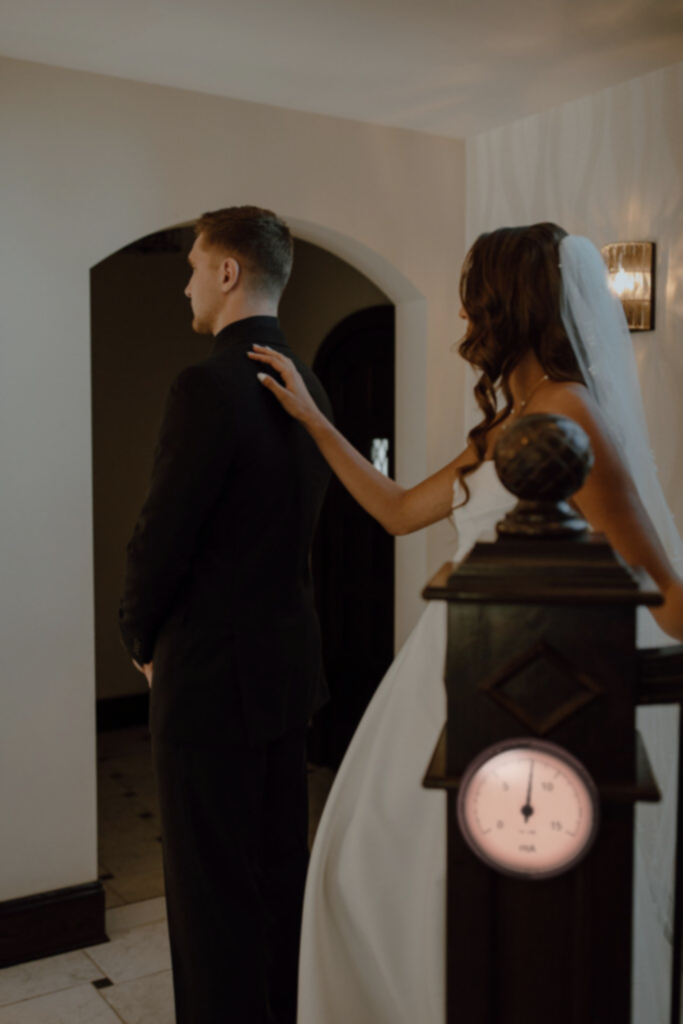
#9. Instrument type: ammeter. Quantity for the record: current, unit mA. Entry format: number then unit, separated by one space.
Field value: 8 mA
